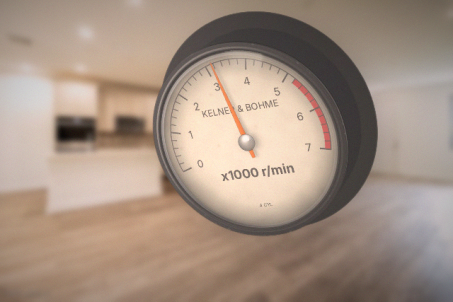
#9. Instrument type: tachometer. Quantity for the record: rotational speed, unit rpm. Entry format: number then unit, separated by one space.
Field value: 3200 rpm
